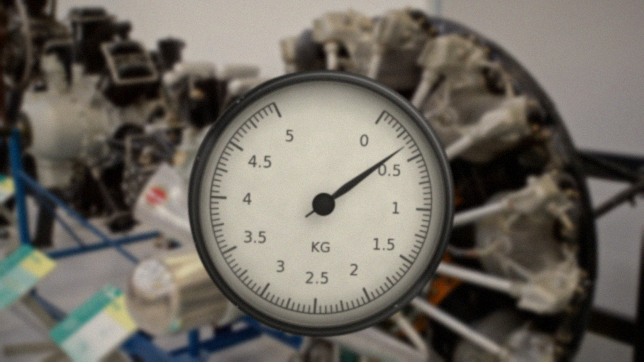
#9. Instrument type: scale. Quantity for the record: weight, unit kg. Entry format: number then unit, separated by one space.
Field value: 0.35 kg
